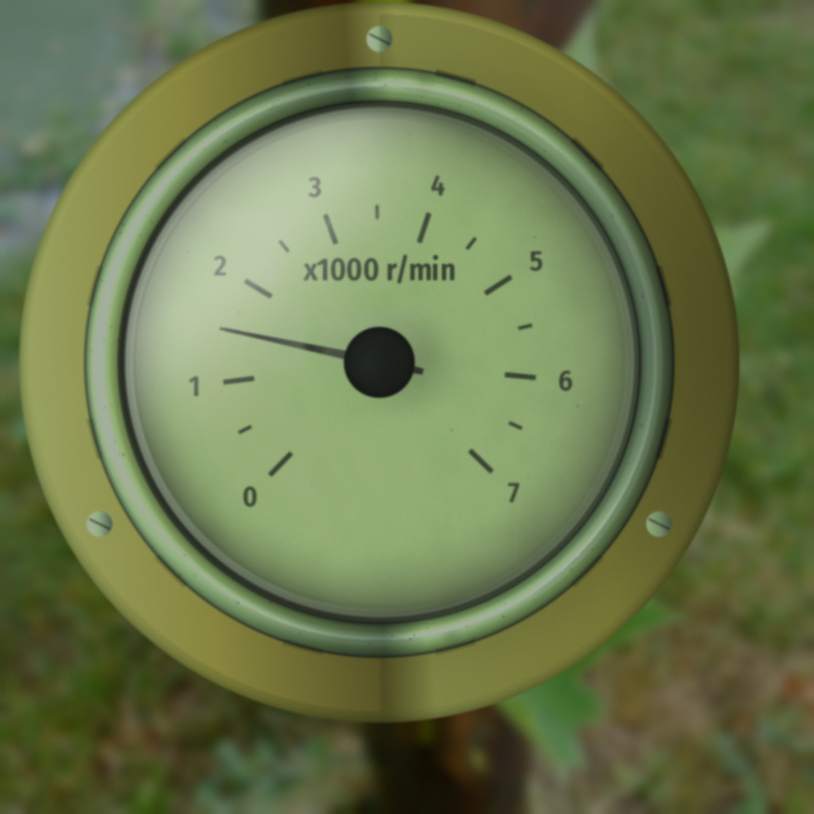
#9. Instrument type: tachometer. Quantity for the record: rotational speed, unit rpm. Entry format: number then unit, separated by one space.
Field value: 1500 rpm
